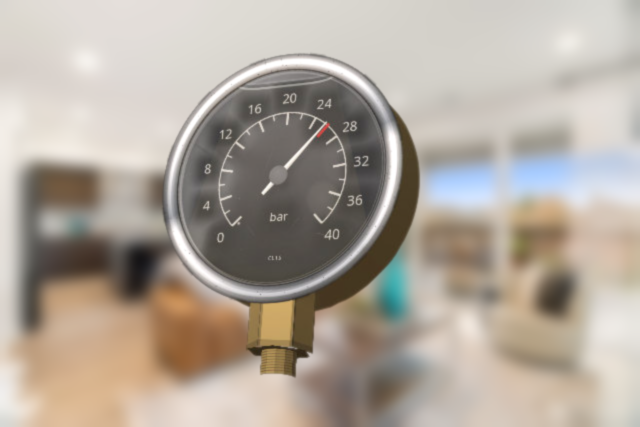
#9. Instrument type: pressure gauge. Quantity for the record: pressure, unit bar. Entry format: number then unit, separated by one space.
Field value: 26 bar
